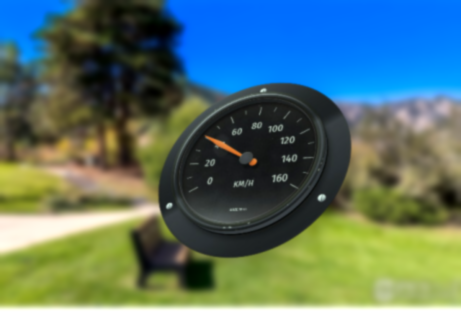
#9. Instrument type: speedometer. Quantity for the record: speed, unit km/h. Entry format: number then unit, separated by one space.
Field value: 40 km/h
